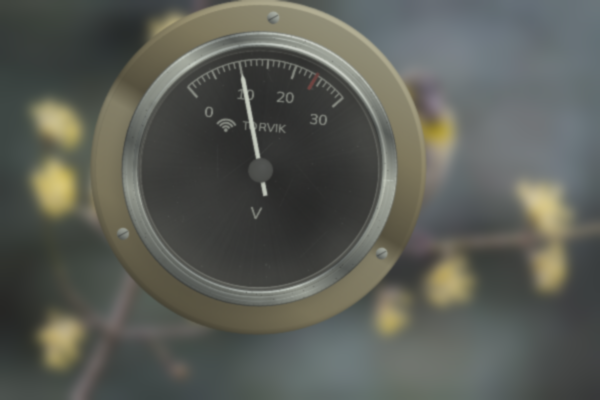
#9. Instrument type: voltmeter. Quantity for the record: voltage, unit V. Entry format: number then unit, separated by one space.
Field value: 10 V
